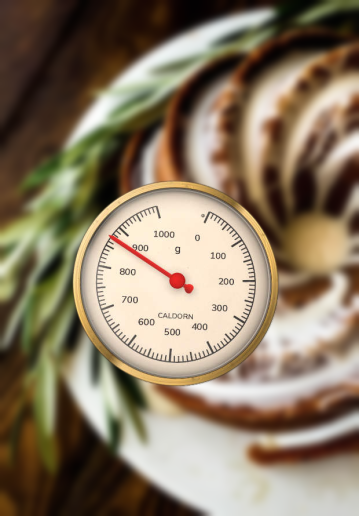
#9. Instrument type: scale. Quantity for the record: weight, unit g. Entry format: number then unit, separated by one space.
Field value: 870 g
